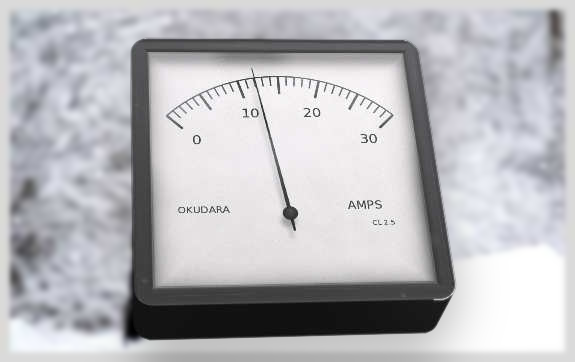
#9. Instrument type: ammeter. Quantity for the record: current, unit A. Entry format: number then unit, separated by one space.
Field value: 12 A
